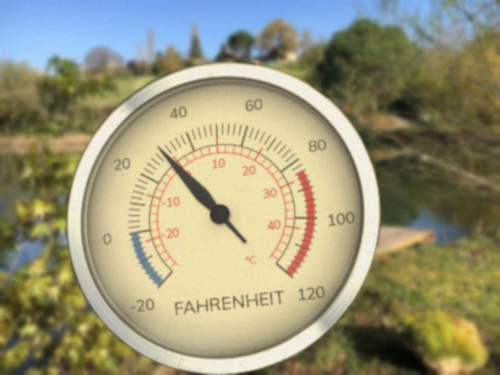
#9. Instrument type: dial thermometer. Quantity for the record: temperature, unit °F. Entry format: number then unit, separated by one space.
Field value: 30 °F
